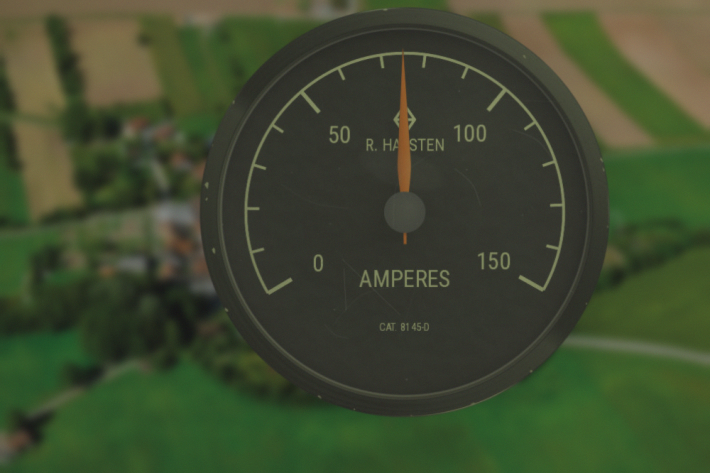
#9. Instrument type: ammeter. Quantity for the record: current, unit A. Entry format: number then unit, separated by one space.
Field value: 75 A
